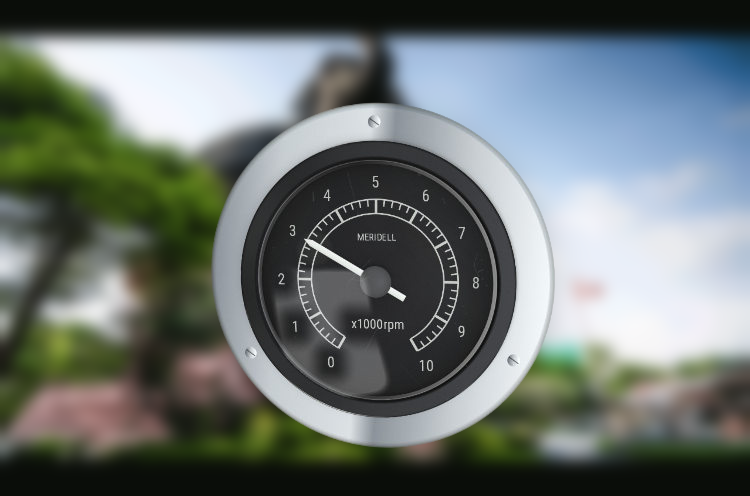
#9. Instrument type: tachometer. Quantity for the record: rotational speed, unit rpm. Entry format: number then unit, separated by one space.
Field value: 3000 rpm
